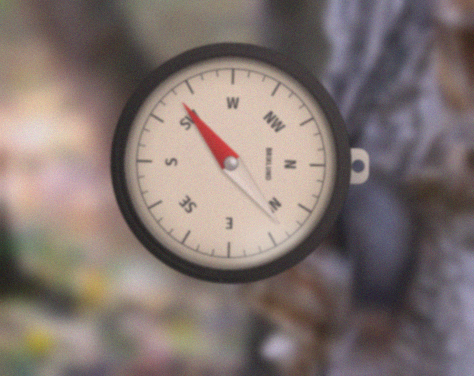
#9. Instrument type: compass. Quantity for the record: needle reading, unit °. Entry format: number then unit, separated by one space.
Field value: 230 °
